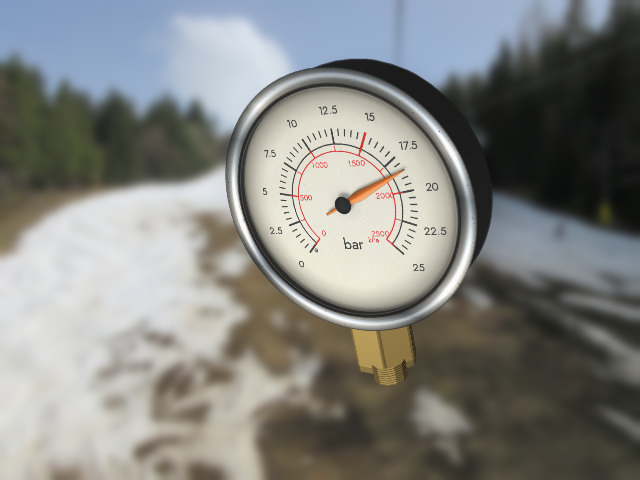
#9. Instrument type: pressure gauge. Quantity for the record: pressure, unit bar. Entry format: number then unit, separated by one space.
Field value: 18.5 bar
